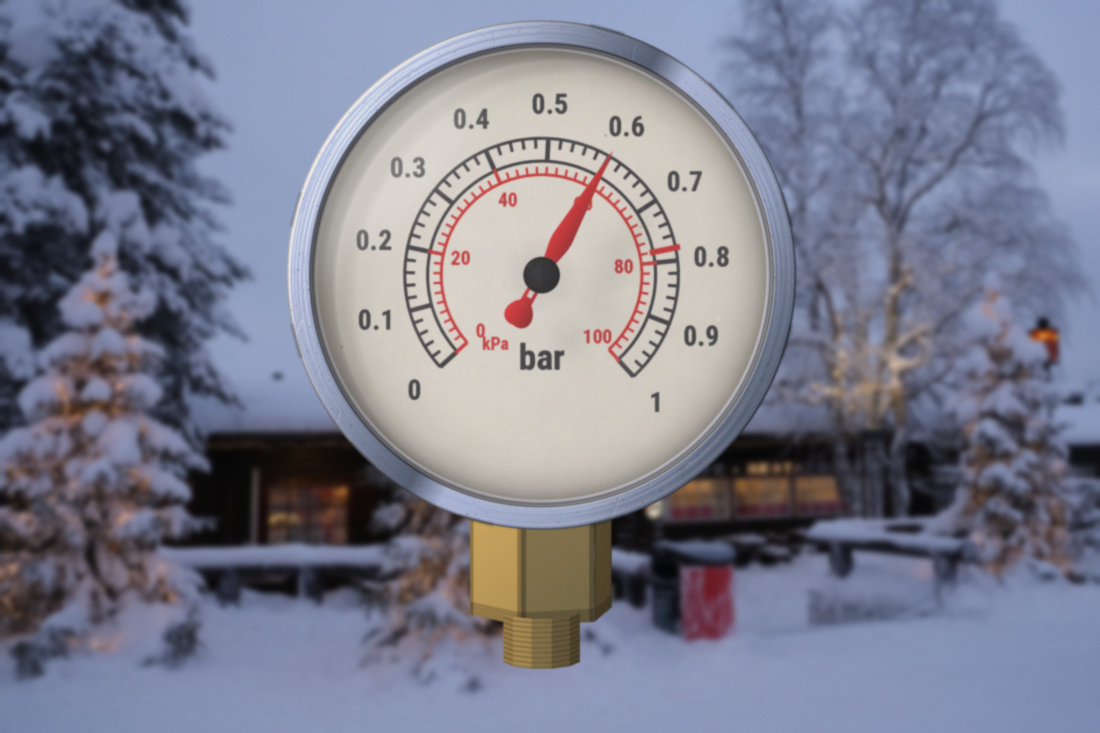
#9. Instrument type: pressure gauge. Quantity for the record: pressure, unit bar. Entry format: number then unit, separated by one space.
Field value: 0.6 bar
